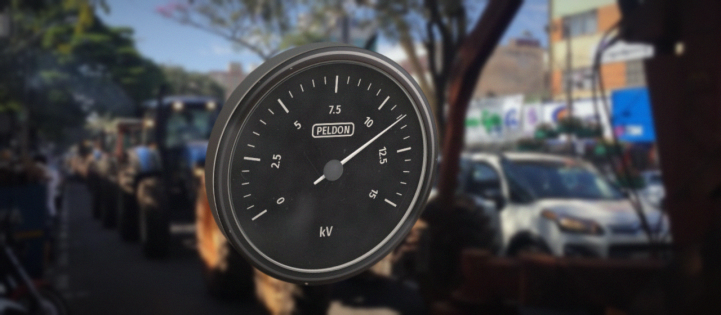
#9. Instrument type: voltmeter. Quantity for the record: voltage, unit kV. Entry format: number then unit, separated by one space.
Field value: 11 kV
